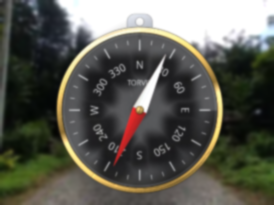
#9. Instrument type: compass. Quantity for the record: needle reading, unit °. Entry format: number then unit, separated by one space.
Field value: 205 °
